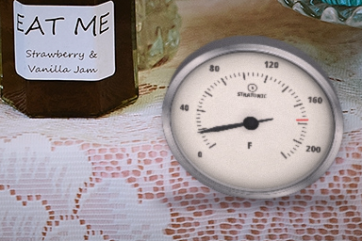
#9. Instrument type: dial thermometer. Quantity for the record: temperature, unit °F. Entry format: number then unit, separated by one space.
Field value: 20 °F
